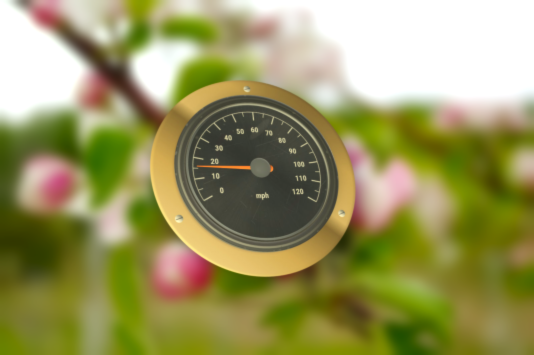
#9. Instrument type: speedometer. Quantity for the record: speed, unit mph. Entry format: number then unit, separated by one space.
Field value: 15 mph
